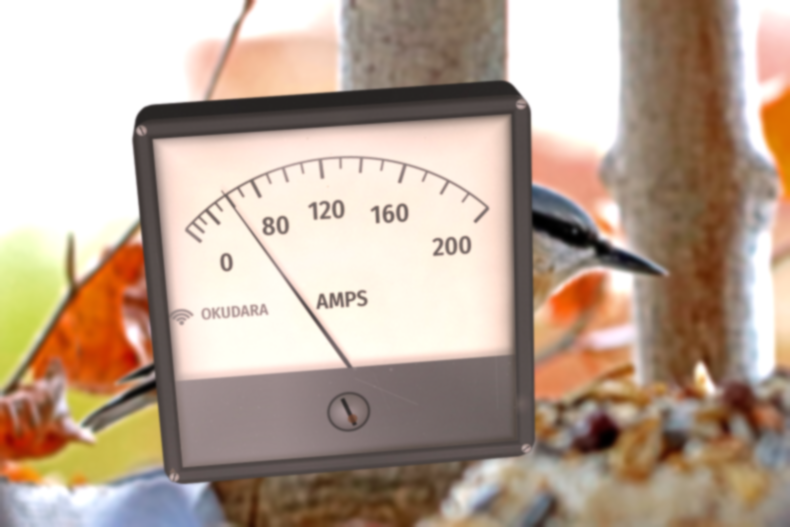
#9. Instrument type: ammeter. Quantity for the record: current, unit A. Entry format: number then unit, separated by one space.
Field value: 60 A
